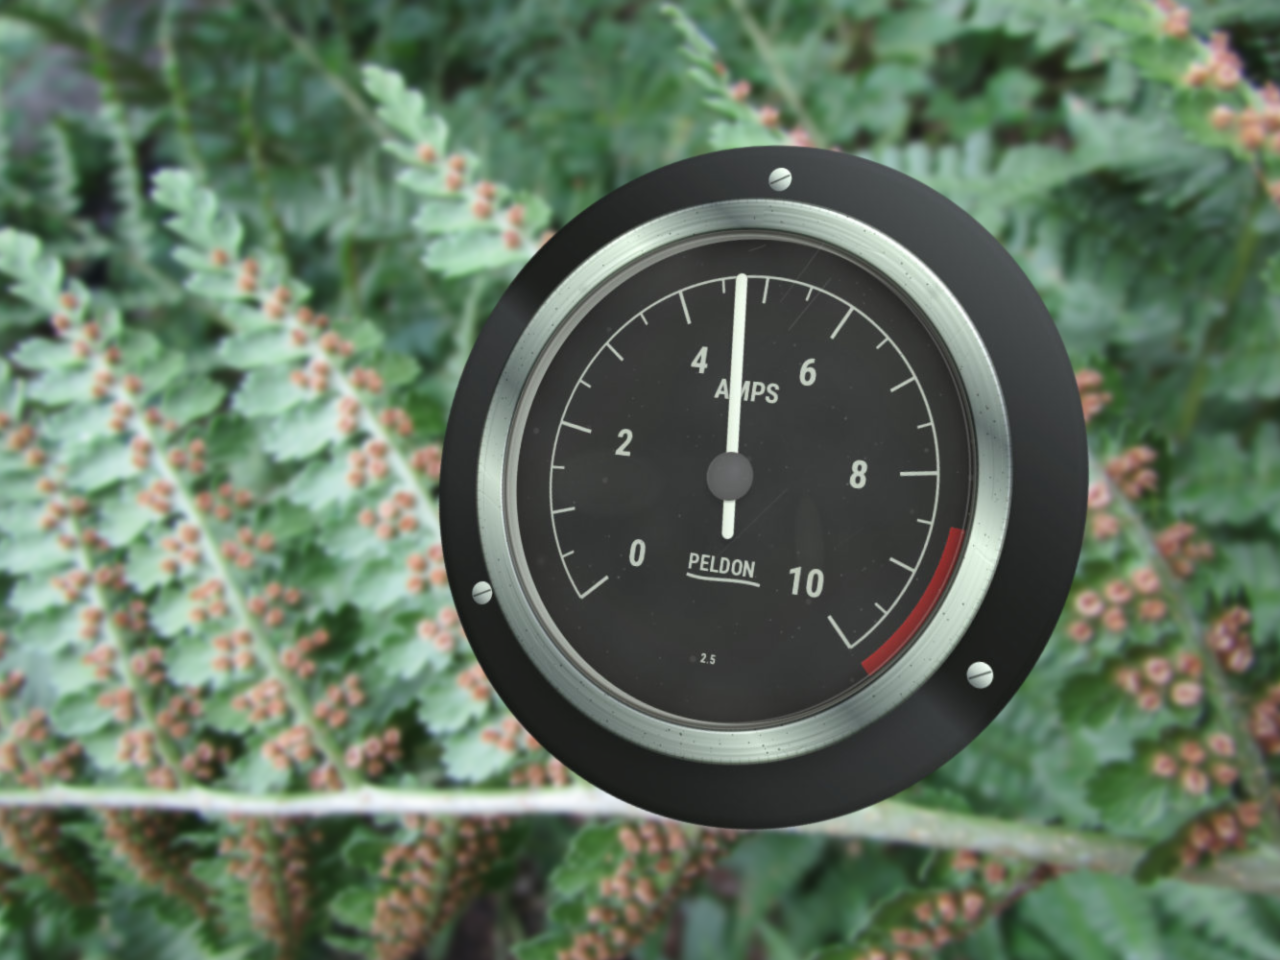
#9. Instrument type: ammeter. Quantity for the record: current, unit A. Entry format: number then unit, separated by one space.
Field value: 4.75 A
